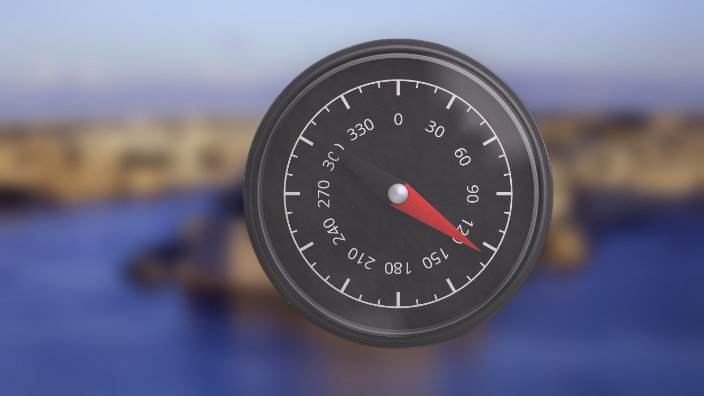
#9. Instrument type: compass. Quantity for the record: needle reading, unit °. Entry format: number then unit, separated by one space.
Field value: 125 °
